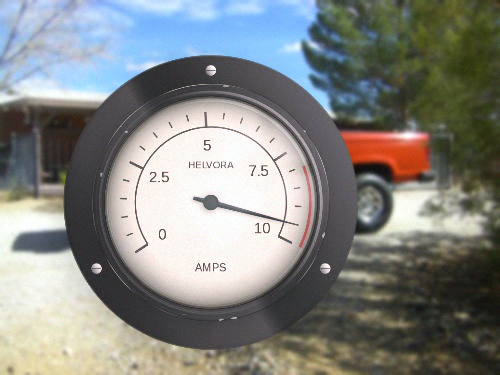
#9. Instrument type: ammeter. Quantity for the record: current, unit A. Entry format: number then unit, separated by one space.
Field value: 9.5 A
